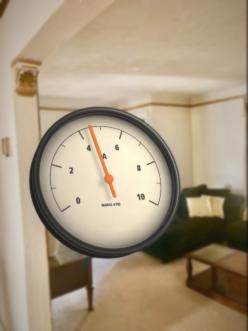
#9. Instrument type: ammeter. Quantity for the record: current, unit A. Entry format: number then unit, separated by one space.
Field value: 4.5 A
